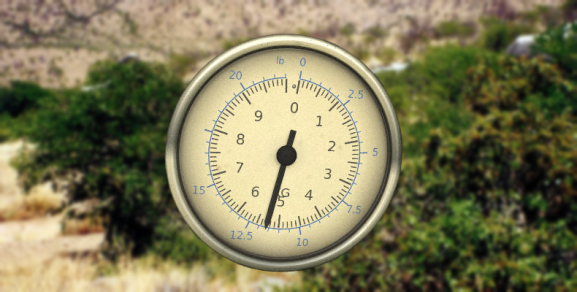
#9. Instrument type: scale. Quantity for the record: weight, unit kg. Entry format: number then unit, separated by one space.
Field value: 5.3 kg
